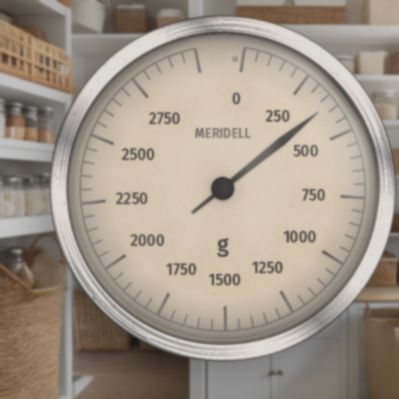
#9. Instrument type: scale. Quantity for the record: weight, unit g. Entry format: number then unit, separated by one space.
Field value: 375 g
